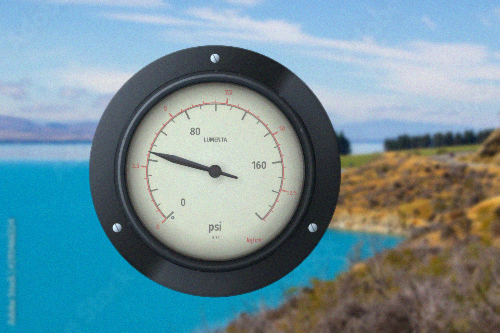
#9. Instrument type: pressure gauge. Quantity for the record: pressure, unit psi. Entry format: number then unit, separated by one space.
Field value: 45 psi
